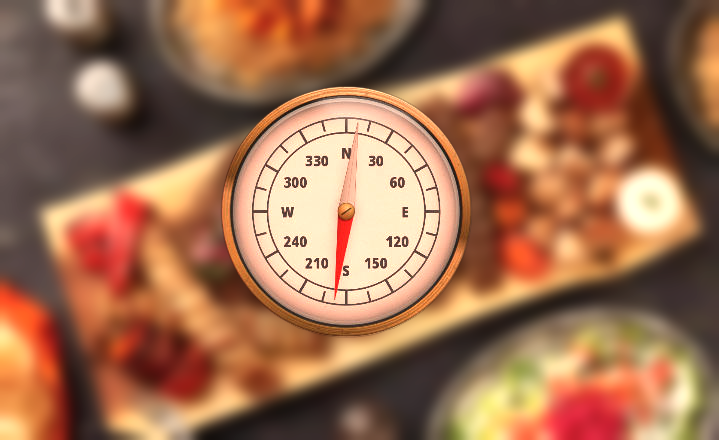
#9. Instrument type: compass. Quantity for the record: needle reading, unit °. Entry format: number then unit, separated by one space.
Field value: 187.5 °
